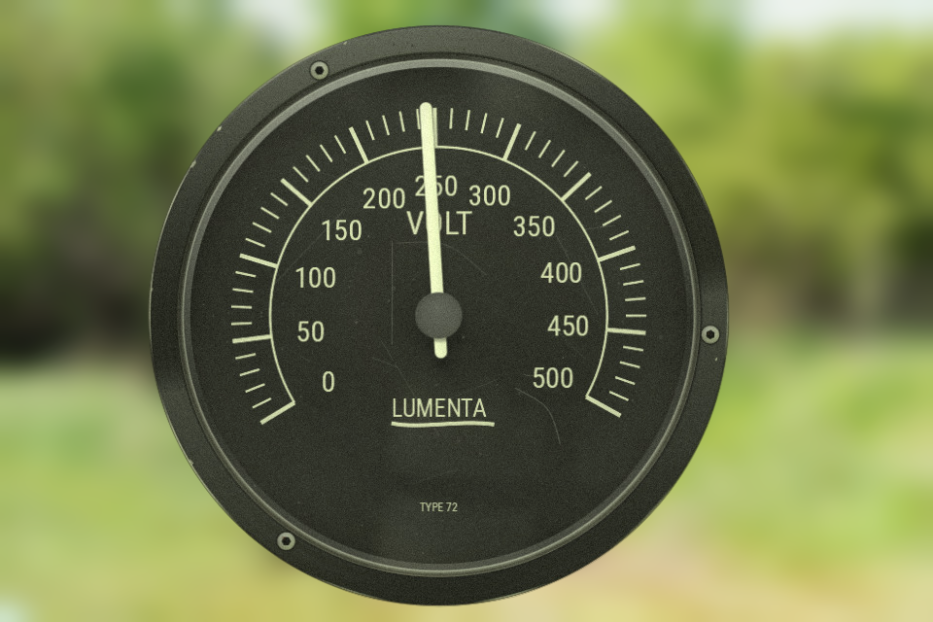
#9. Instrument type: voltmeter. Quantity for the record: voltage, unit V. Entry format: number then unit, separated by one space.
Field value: 245 V
